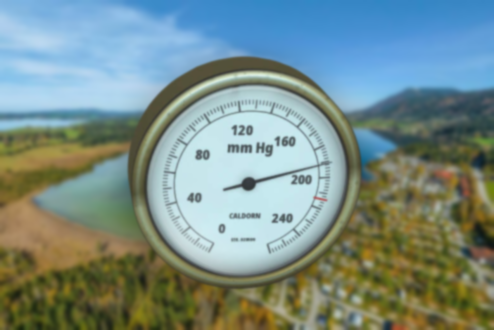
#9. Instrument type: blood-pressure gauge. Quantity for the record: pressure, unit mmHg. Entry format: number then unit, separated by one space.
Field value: 190 mmHg
